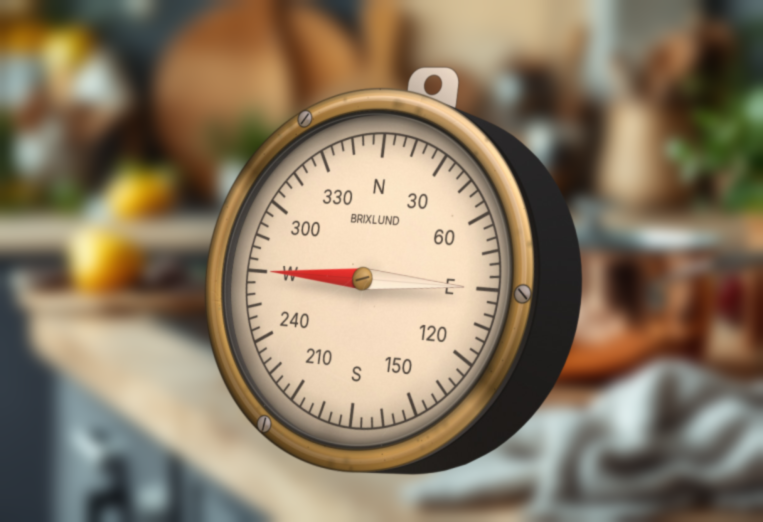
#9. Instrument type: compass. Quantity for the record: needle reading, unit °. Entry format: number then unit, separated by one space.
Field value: 270 °
